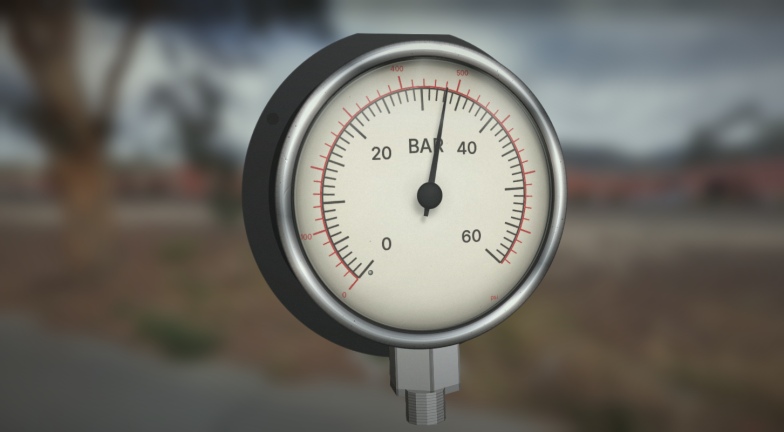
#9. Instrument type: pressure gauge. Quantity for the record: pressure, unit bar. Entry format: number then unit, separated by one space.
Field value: 33 bar
